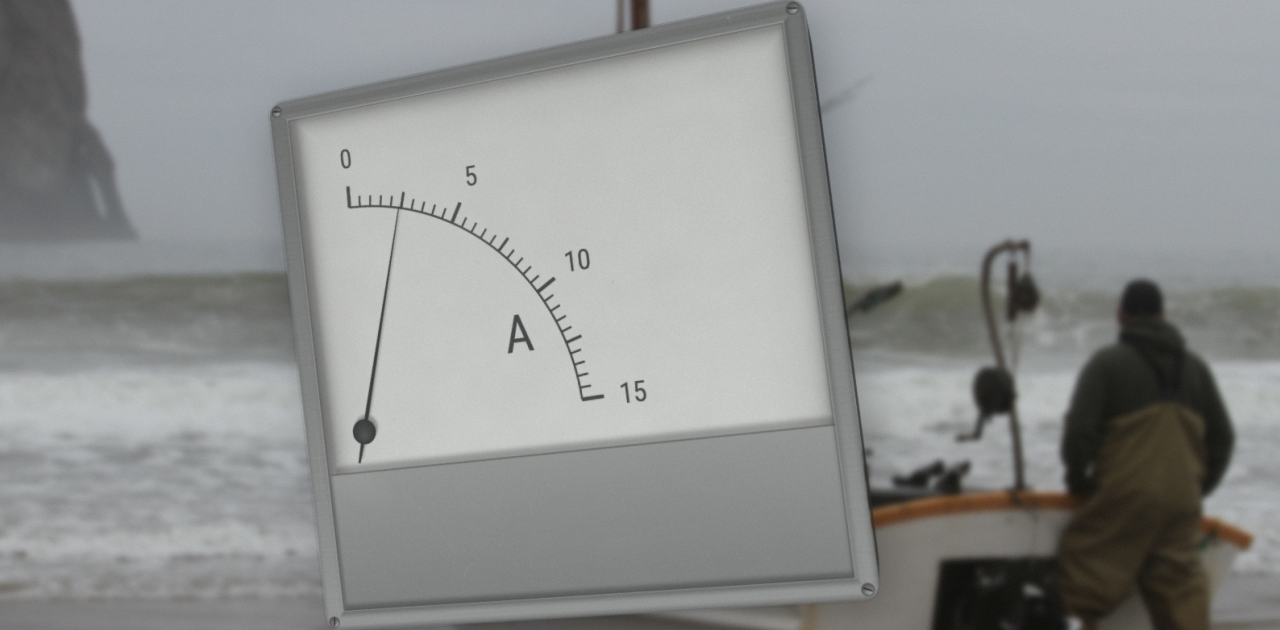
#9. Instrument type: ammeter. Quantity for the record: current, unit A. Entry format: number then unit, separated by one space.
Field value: 2.5 A
